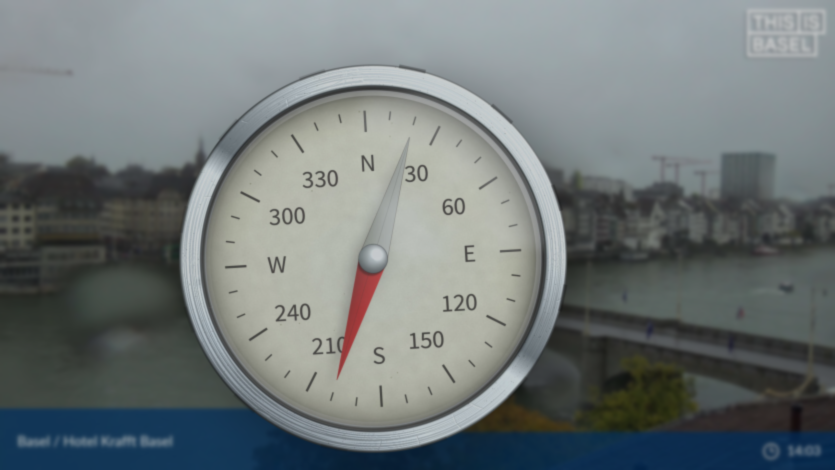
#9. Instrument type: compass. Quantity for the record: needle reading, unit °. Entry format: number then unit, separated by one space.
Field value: 200 °
